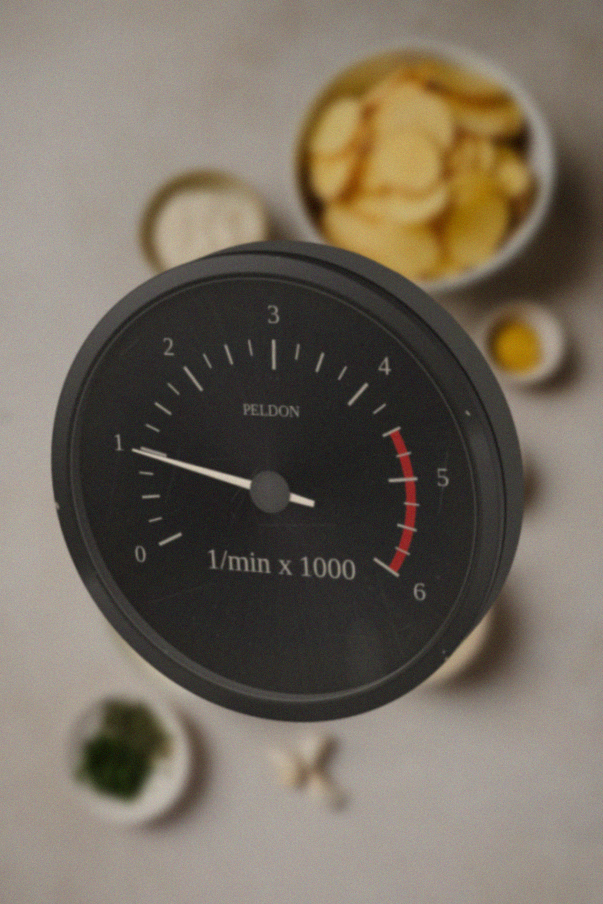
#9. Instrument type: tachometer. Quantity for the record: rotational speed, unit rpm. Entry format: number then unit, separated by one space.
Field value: 1000 rpm
